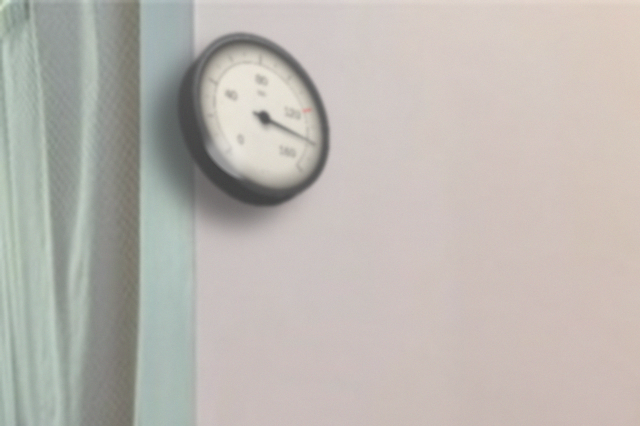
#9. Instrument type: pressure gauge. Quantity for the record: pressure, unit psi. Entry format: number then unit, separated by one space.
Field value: 140 psi
